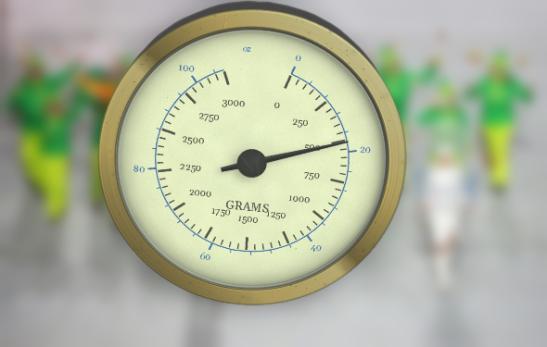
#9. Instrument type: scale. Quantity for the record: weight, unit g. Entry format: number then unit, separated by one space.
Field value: 500 g
